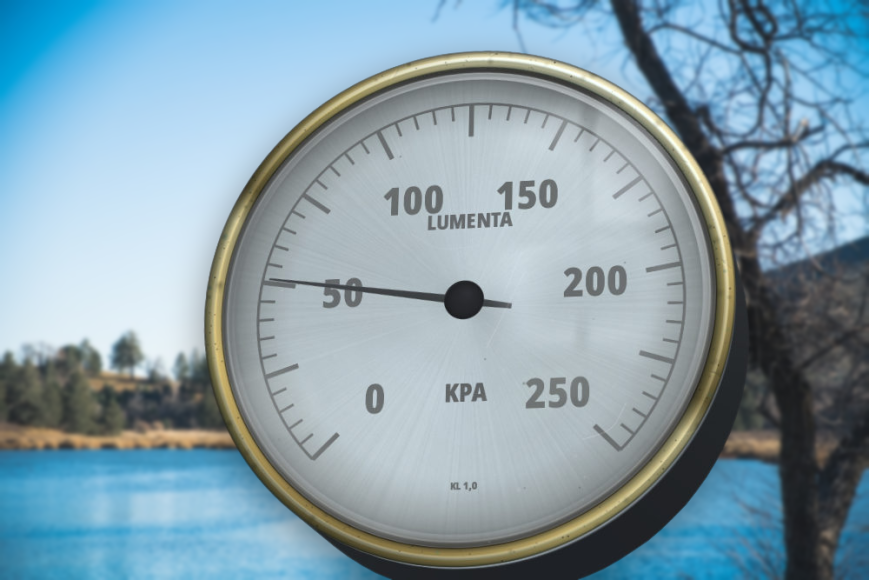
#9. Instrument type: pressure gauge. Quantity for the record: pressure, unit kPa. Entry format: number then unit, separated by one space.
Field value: 50 kPa
